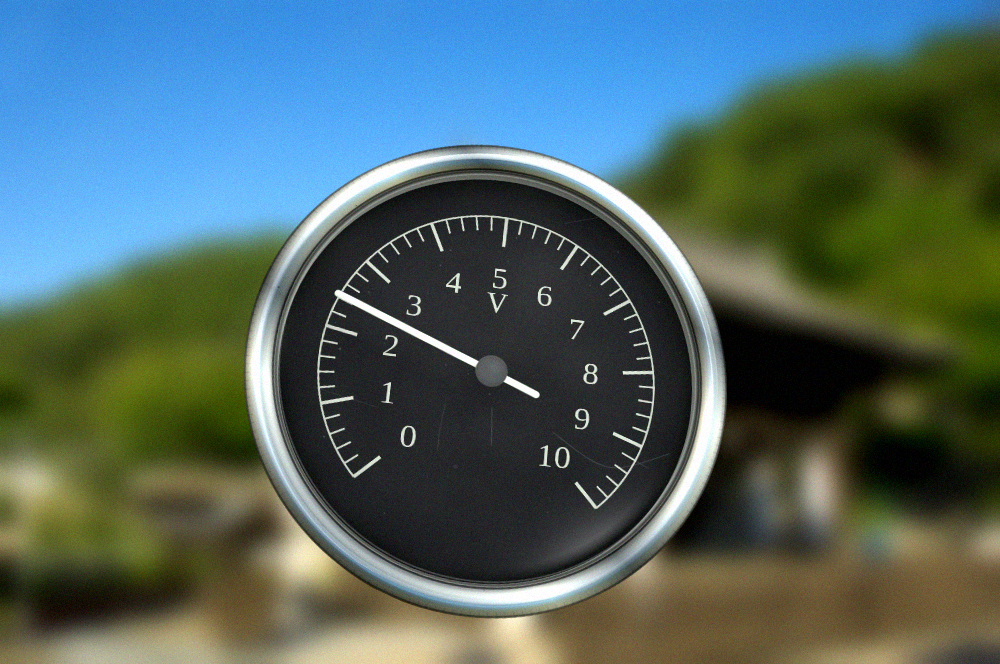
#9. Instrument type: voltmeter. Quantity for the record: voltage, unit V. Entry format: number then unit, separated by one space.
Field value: 2.4 V
